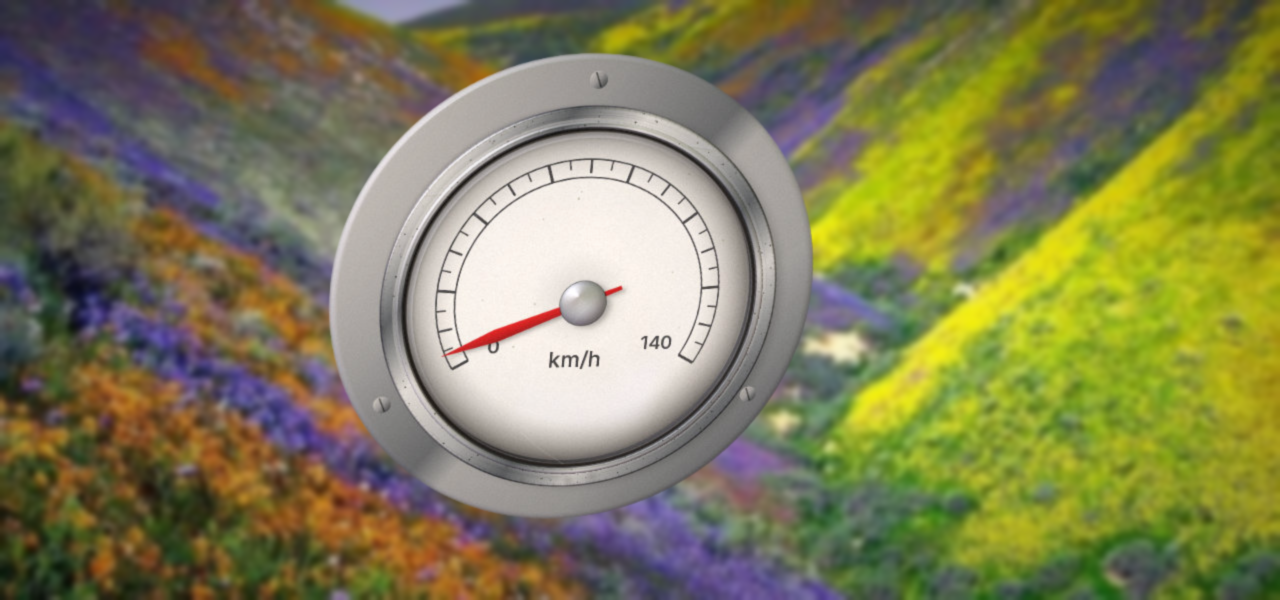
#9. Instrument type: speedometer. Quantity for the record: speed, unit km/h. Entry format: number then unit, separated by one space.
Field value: 5 km/h
